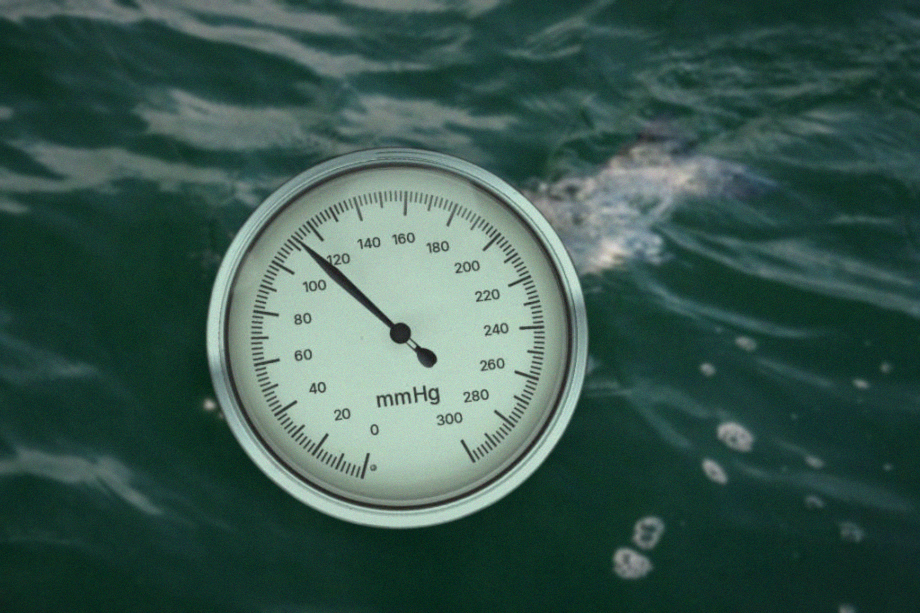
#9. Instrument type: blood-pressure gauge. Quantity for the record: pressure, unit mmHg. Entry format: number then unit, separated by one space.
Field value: 112 mmHg
